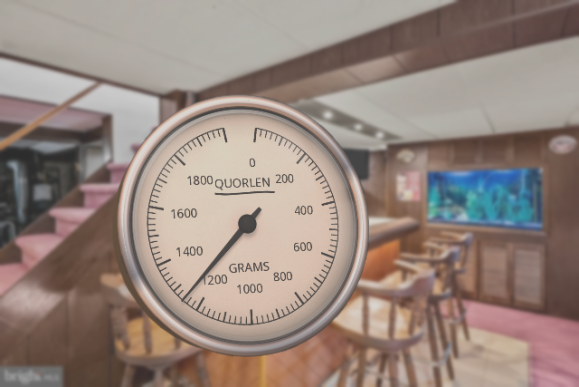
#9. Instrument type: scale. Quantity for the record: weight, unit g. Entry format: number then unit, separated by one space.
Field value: 1260 g
